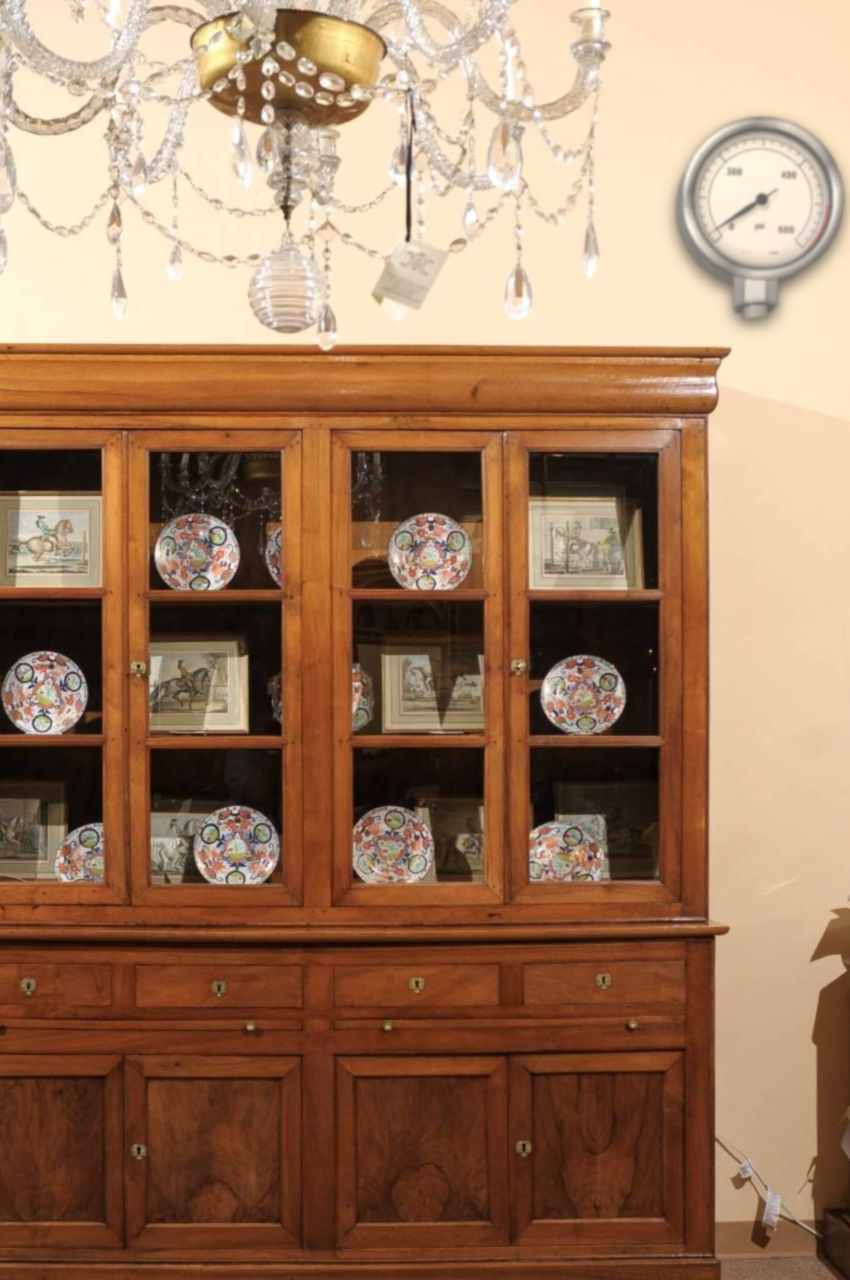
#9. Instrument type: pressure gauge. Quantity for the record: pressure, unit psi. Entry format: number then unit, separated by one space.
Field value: 20 psi
